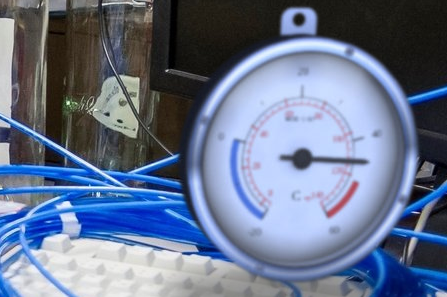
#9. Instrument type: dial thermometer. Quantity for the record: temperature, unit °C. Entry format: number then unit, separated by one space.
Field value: 45 °C
